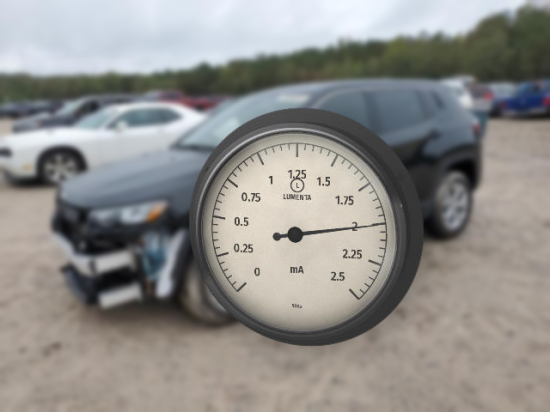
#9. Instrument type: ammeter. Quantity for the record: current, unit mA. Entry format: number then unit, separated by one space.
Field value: 2 mA
